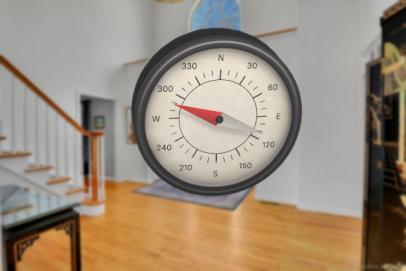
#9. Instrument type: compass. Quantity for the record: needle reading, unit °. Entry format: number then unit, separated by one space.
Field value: 290 °
